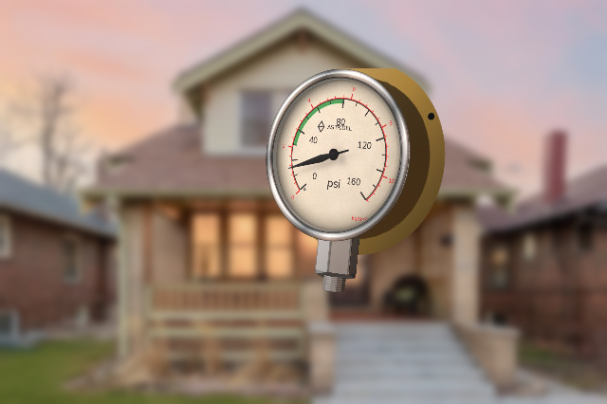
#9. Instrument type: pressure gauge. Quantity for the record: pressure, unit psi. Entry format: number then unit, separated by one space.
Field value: 15 psi
